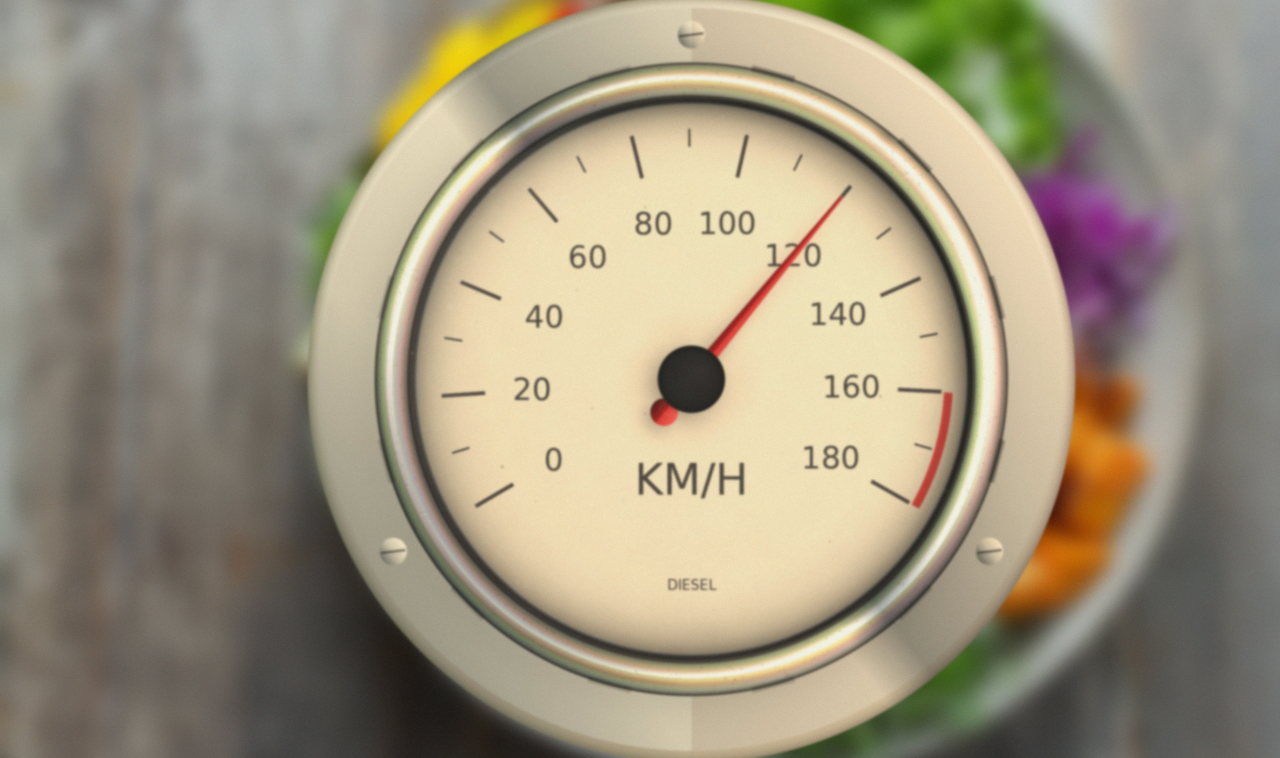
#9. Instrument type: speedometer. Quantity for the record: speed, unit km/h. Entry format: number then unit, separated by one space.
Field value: 120 km/h
